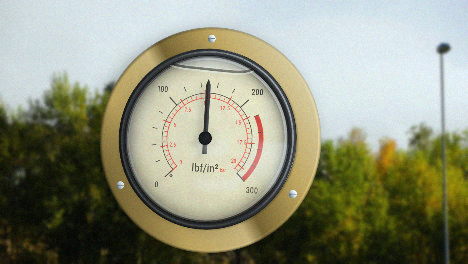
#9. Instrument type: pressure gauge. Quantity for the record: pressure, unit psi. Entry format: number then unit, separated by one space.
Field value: 150 psi
